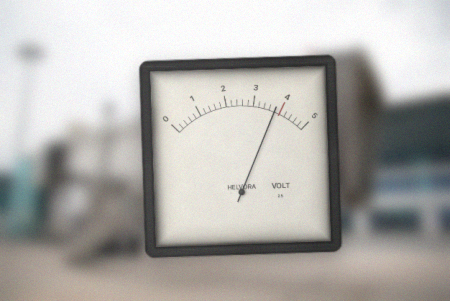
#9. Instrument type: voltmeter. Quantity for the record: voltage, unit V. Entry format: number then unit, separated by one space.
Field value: 3.8 V
